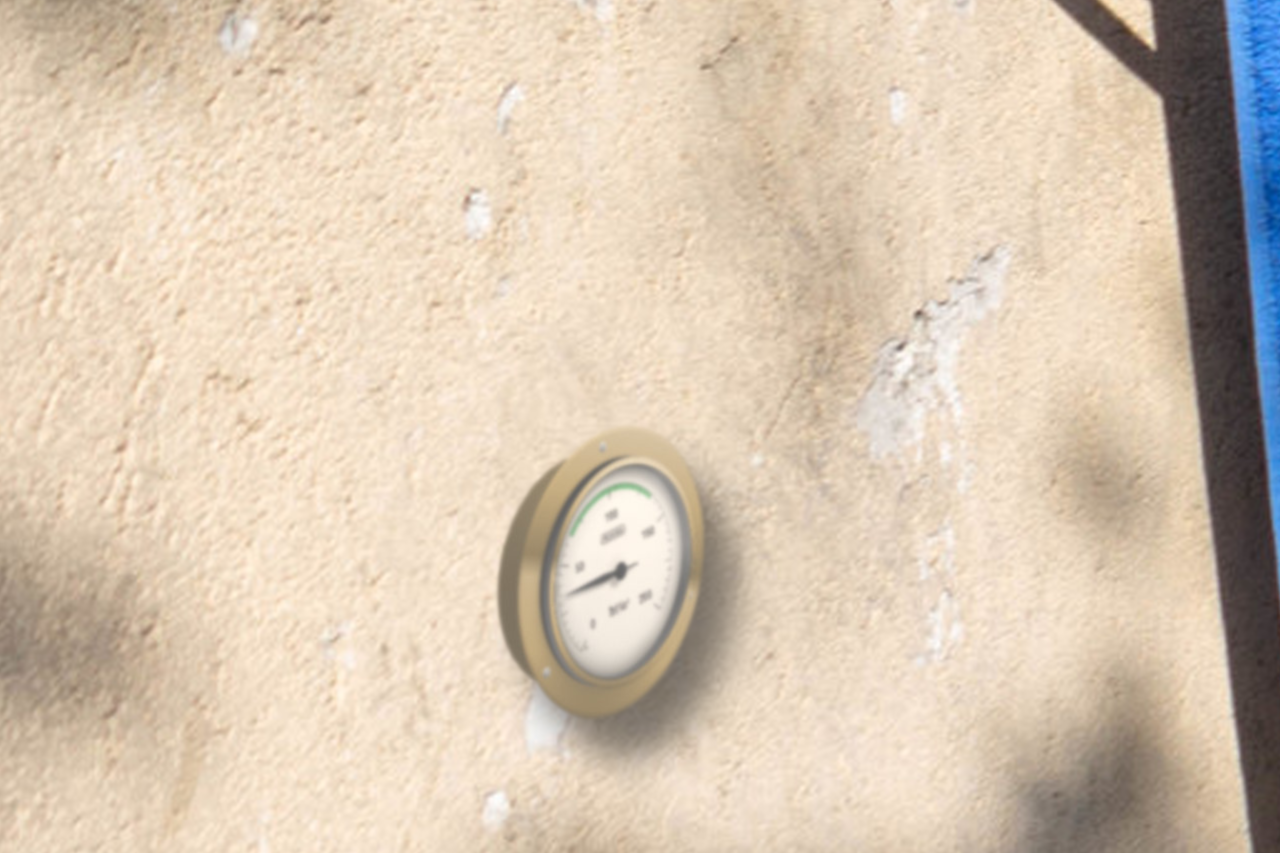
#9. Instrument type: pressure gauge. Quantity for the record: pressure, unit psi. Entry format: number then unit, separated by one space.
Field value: 35 psi
